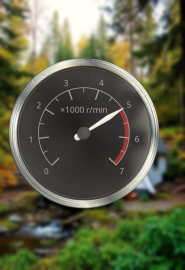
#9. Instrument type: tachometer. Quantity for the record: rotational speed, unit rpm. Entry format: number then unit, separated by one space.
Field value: 5000 rpm
